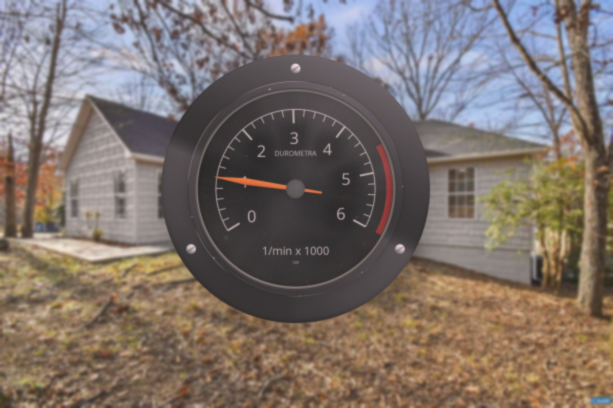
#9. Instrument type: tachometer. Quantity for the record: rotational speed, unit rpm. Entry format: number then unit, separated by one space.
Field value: 1000 rpm
